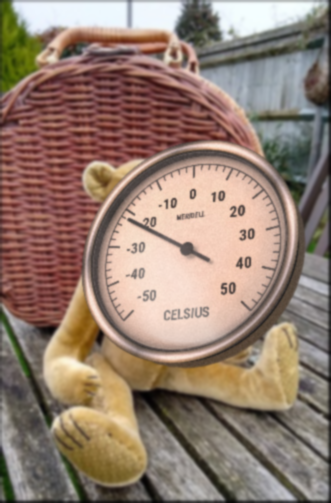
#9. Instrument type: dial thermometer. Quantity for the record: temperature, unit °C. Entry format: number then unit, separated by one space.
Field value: -22 °C
